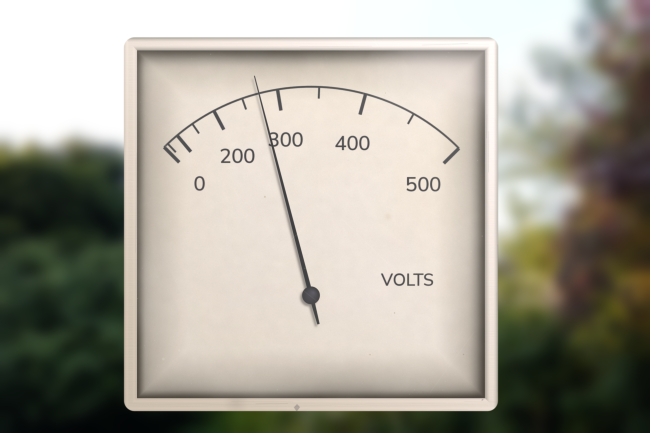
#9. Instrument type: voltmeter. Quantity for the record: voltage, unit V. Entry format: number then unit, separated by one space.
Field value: 275 V
